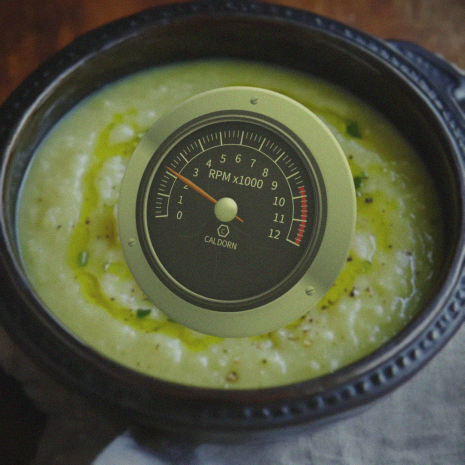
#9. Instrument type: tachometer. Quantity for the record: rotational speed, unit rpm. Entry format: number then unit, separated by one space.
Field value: 2200 rpm
